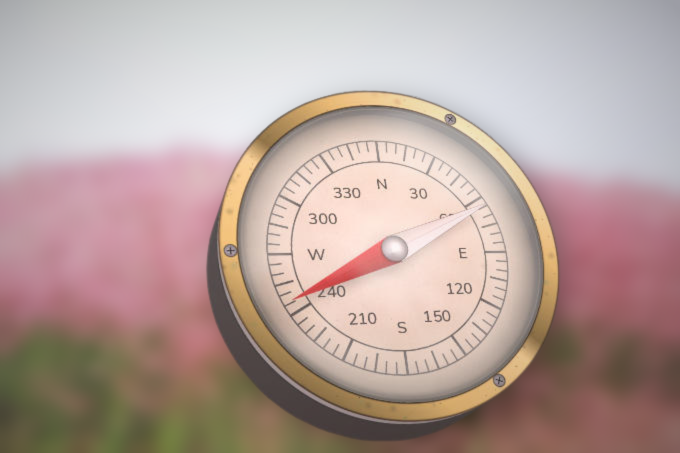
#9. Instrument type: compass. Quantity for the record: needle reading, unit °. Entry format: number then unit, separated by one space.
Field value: 245 °
